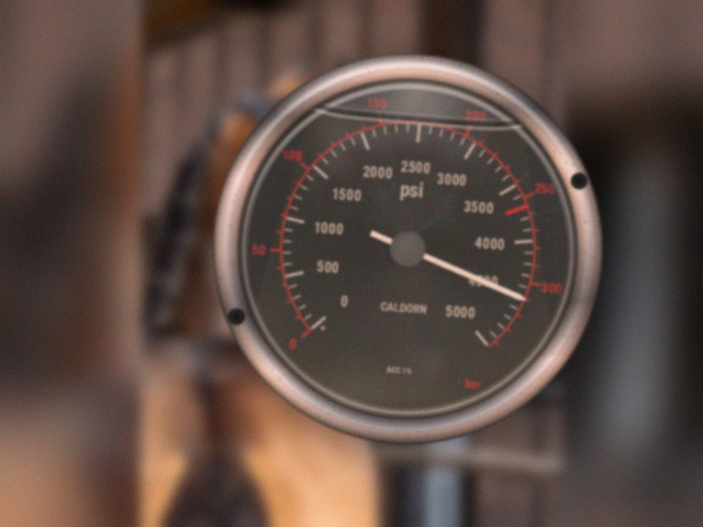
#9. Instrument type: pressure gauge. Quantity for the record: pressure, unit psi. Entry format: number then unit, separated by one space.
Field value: 4500 psi
